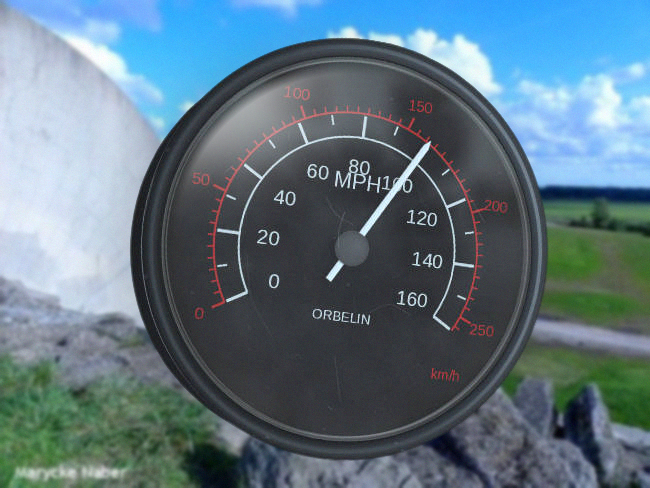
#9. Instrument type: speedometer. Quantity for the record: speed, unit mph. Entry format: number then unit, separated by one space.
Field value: 100 mph
